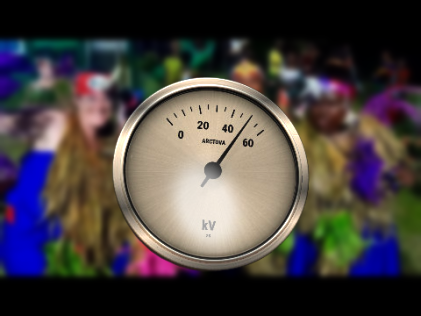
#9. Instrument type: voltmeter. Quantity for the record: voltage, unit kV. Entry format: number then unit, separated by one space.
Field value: 50 kV
